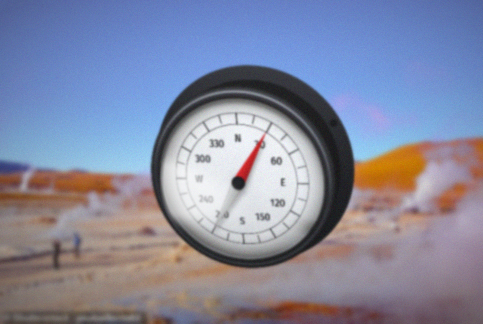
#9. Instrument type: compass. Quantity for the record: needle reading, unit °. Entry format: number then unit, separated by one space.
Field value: 30 °
